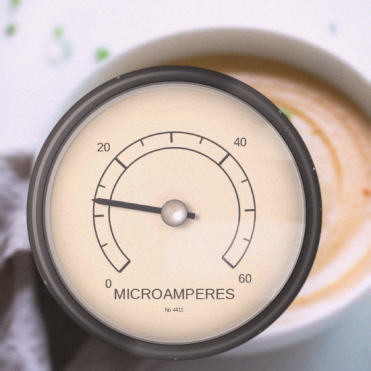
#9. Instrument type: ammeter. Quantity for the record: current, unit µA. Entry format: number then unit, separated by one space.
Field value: 12.5 µA
